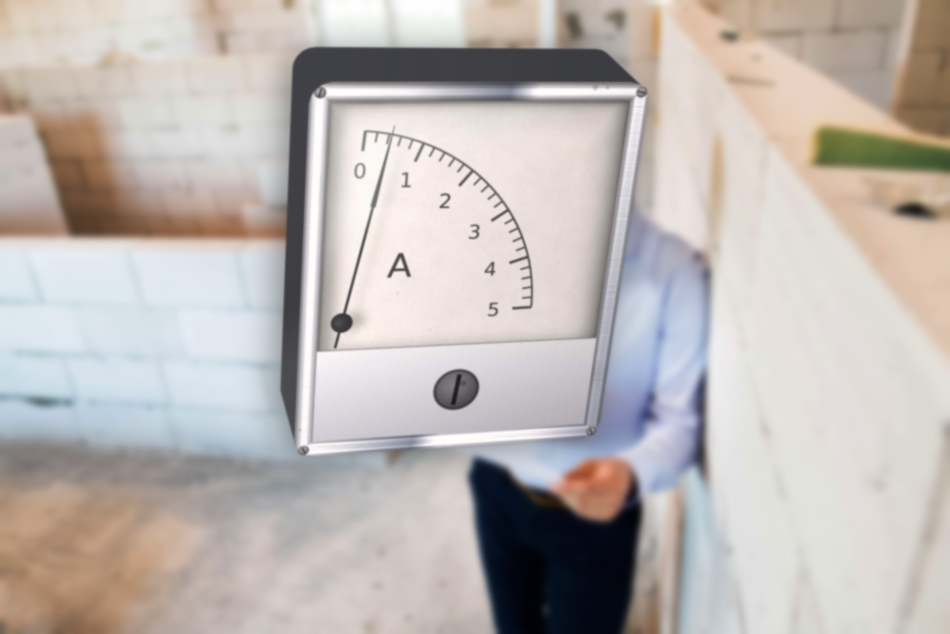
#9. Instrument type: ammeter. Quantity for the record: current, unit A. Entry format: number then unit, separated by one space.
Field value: 0.4 A
